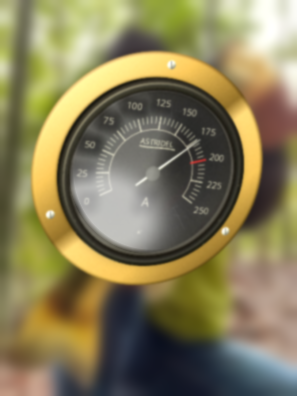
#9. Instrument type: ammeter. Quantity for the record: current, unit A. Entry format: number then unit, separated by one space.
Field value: 175 A
